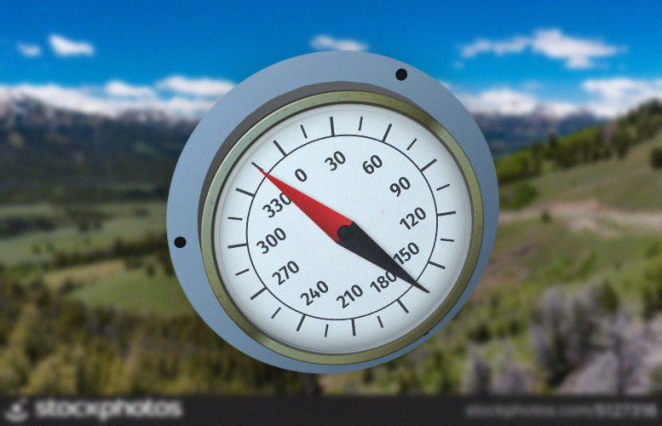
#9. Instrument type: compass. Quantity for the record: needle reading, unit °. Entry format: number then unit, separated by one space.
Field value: 345 °
